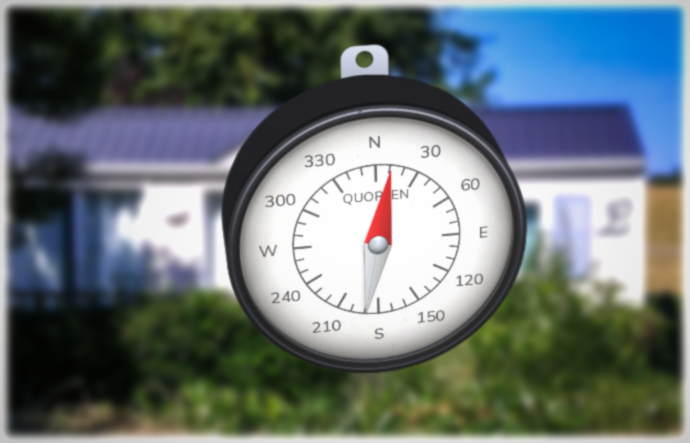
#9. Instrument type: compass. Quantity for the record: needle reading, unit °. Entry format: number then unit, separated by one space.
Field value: 10 °
